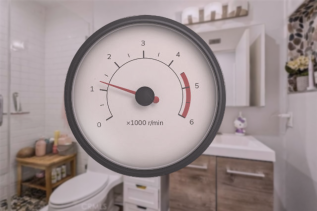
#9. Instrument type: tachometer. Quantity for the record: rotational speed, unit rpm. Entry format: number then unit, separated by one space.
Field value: 1250 rpm
